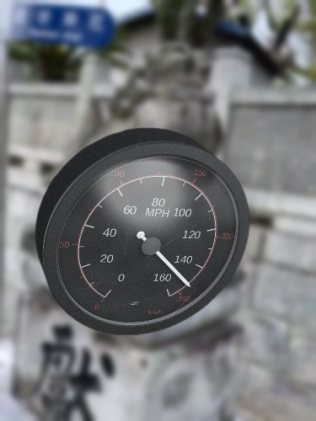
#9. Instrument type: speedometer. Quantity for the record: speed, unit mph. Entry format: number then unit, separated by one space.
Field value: 150 mph
